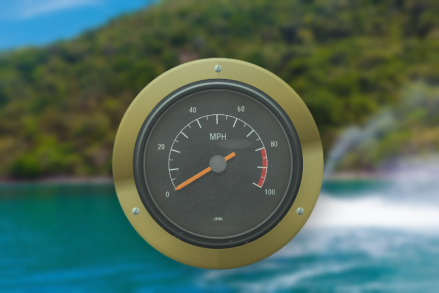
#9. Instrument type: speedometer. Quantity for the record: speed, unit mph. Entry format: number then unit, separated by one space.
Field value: 0 mph
